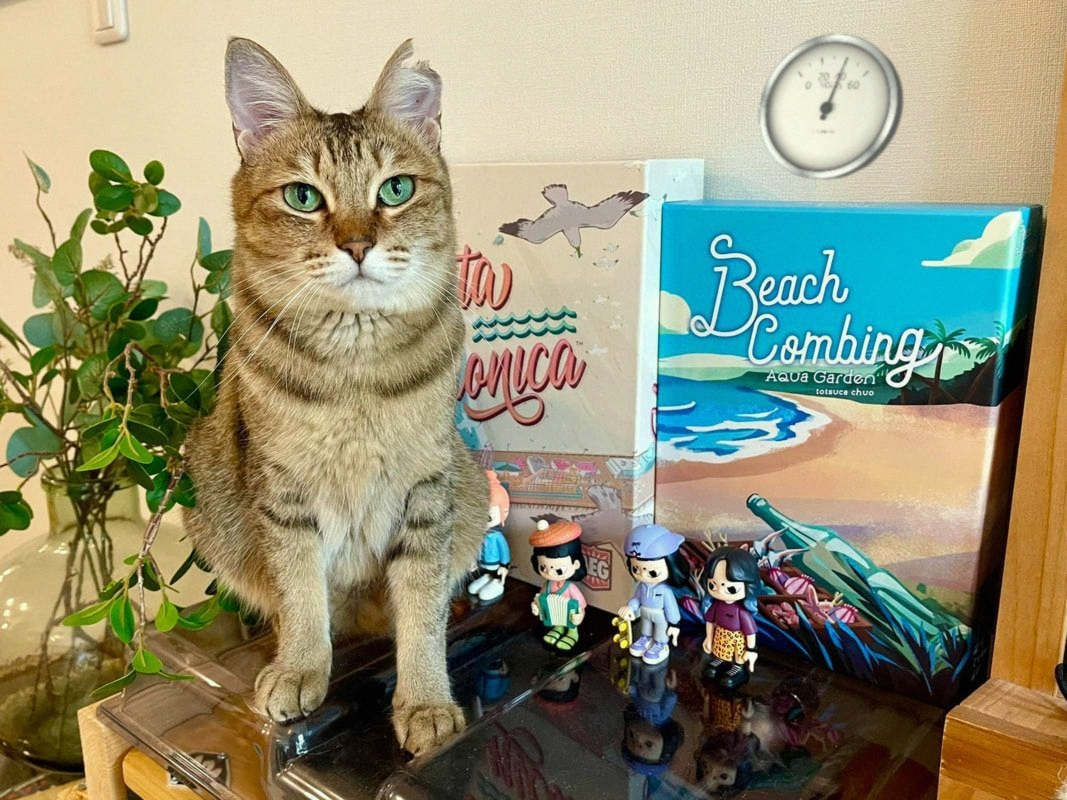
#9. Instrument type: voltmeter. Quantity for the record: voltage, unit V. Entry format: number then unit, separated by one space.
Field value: 40 V
